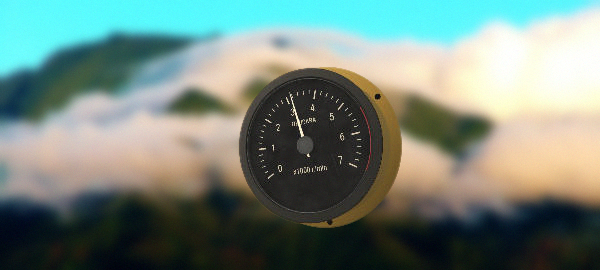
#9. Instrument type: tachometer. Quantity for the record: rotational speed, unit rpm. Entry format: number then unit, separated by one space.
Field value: 3200 rpm
